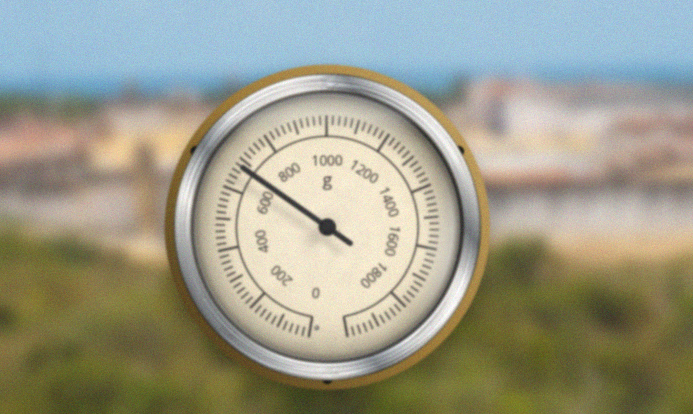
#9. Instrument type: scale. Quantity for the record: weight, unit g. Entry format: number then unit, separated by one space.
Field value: 680 g
